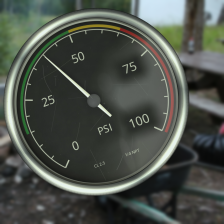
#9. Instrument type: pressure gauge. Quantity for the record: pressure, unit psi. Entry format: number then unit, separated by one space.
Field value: 40 psi
